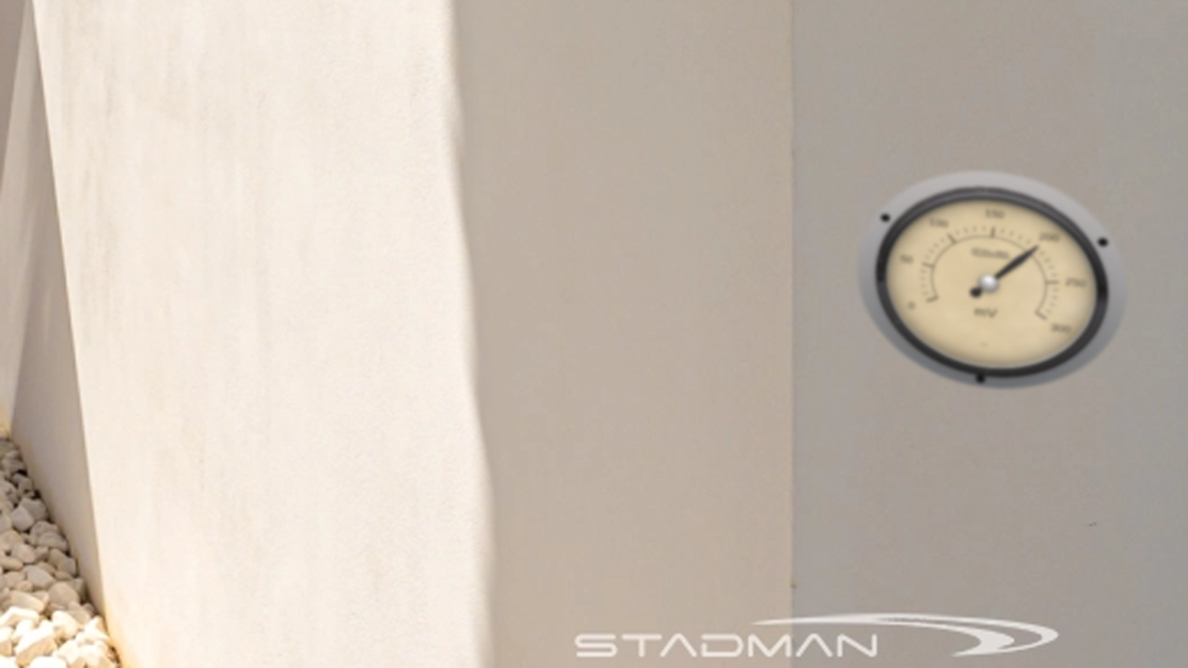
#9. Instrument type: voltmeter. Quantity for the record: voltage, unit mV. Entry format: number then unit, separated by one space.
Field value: 200 mV
